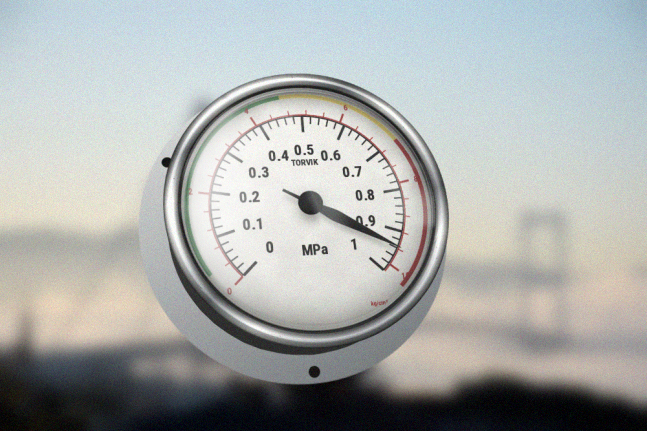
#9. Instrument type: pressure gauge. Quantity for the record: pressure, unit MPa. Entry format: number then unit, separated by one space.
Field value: 0.94 MPa
